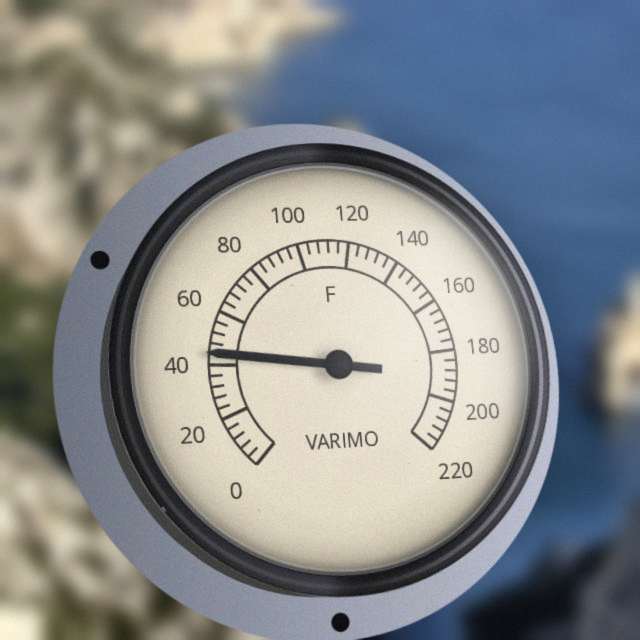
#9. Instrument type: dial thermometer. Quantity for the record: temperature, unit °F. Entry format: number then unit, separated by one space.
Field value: 44 °F
